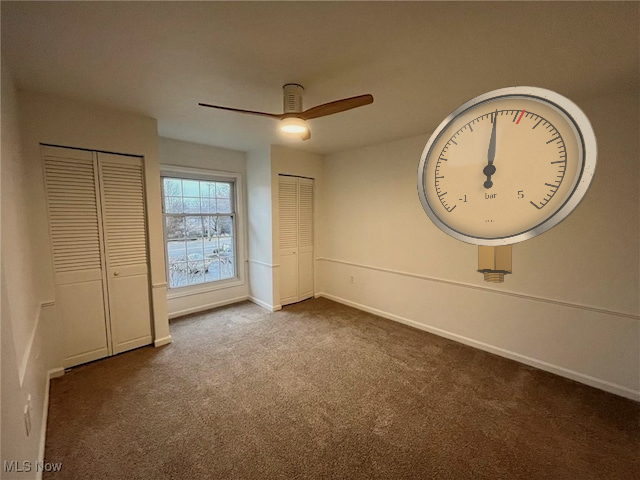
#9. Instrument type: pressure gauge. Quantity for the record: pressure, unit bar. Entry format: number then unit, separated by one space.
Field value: 2.1 bar
